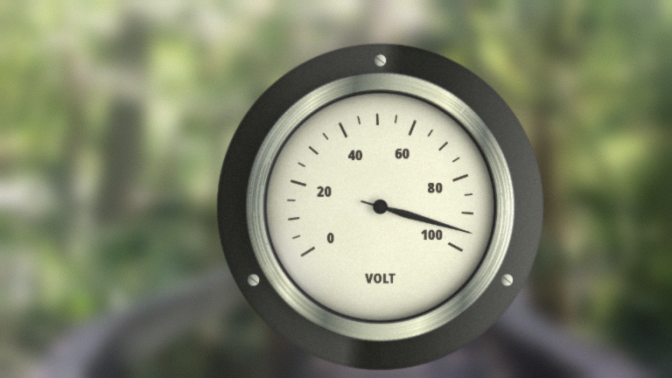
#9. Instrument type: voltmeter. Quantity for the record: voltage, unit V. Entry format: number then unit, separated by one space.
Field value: 95 V
